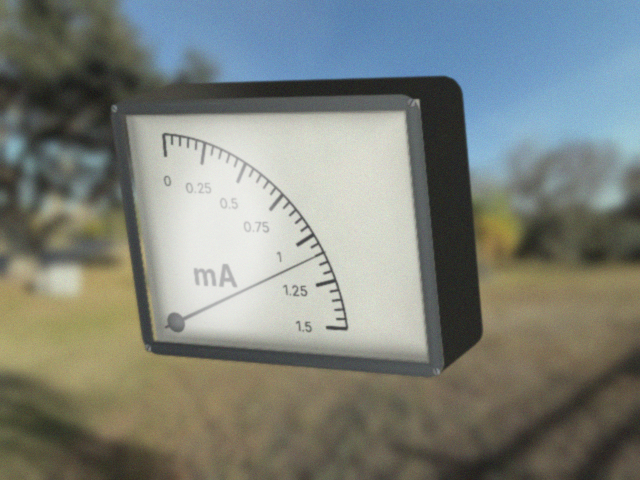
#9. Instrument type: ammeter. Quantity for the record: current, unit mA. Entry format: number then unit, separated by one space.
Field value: 1.1 mA
